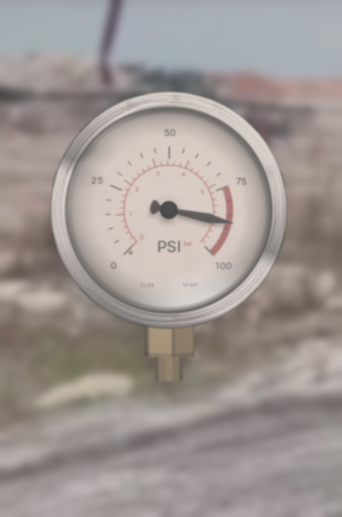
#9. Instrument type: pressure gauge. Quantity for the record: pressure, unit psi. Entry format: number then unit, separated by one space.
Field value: 87.5 psi
